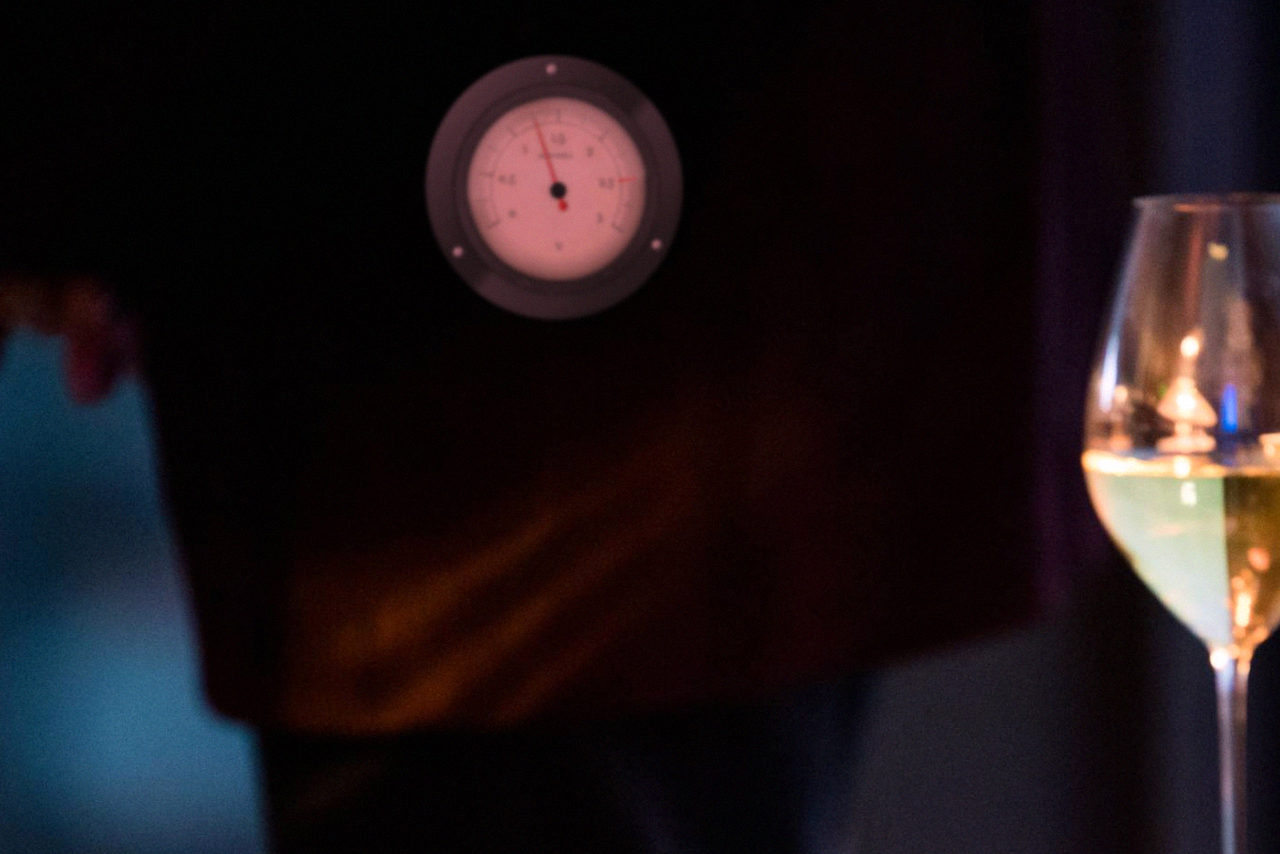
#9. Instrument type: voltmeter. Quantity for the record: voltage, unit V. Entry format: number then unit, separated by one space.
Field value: 1.25 V
